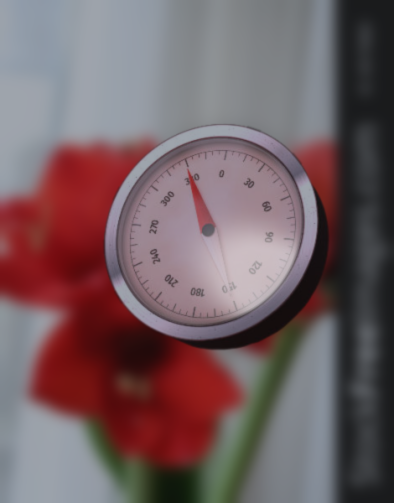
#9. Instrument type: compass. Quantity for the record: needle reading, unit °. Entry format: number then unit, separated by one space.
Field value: 330 °
